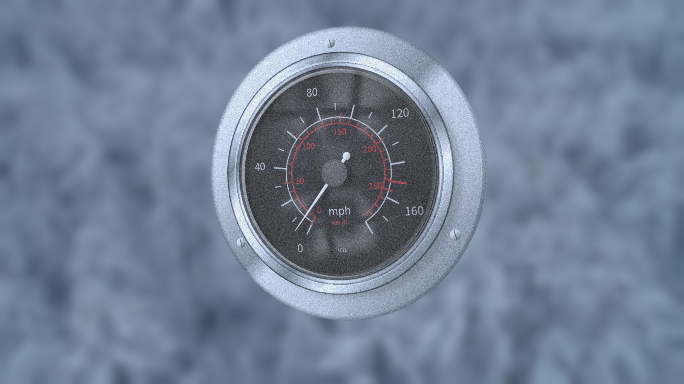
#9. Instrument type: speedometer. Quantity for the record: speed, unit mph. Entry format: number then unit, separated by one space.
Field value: 5 mph
